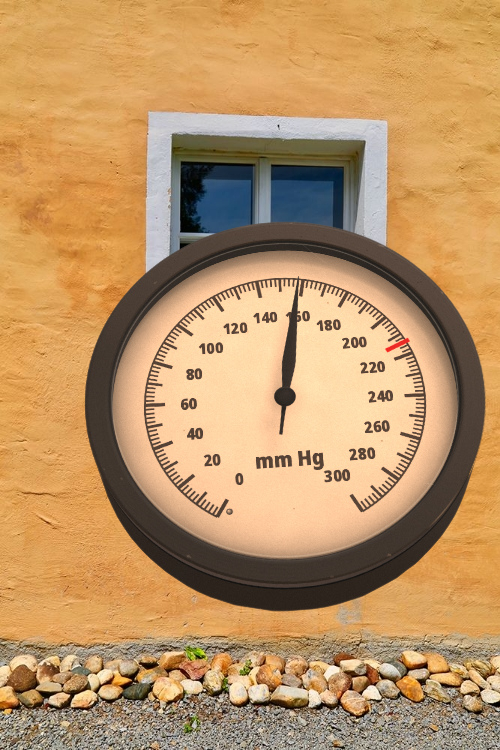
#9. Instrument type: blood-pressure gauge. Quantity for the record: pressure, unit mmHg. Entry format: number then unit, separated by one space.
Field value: 158 mmHg
